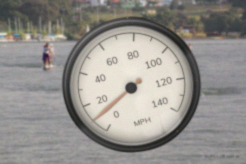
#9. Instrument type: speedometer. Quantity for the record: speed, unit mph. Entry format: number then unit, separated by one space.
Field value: 10 mph
